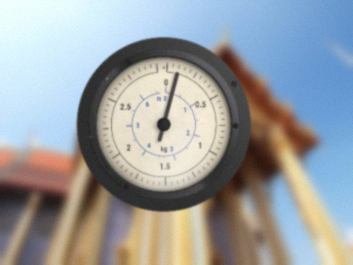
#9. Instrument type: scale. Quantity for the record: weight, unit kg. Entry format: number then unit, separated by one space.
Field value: 0.1 kg
